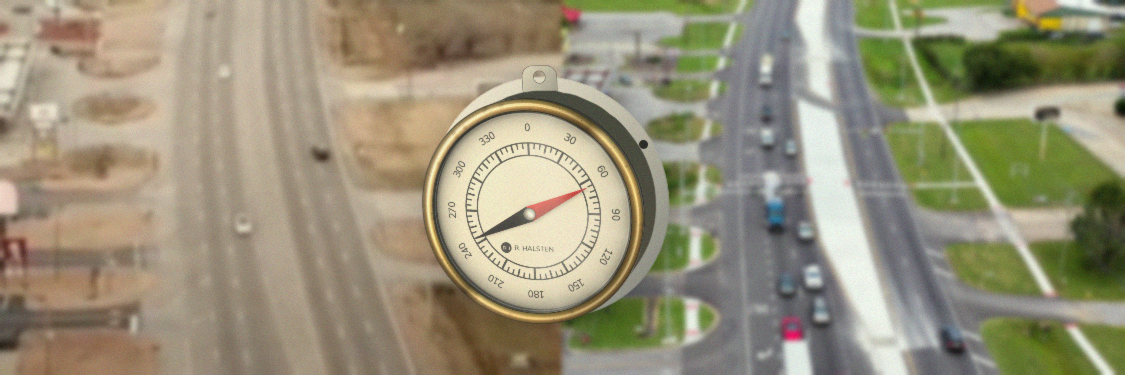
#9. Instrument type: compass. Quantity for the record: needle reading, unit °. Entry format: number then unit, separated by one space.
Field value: 65 °
